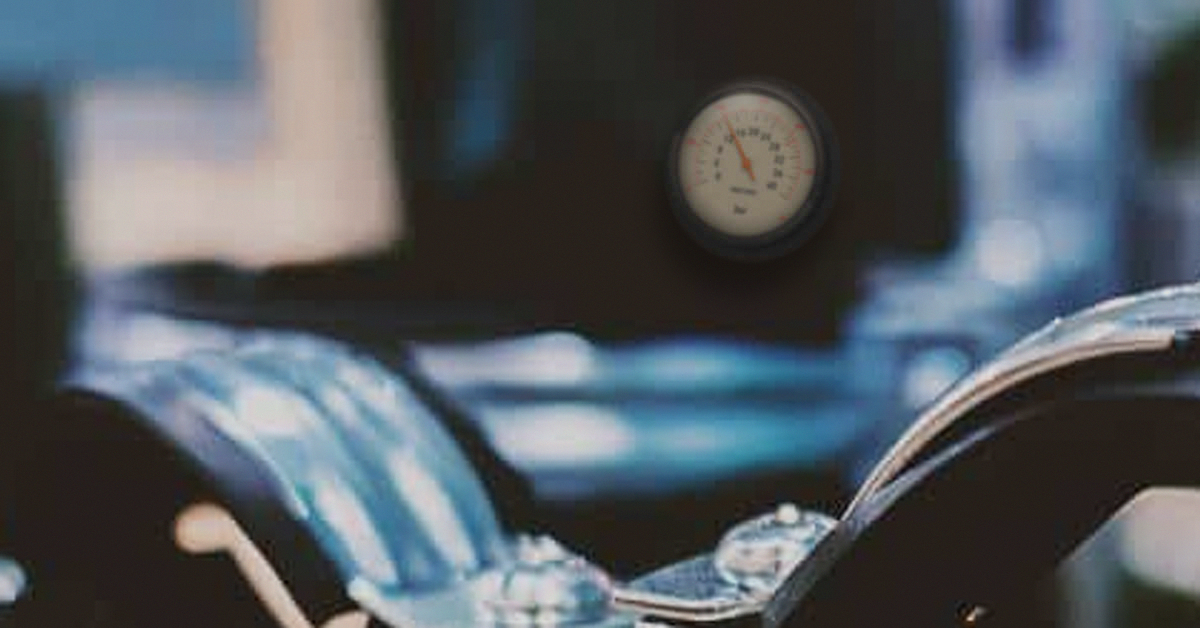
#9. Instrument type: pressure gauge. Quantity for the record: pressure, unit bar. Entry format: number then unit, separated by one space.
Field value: 14 bar
